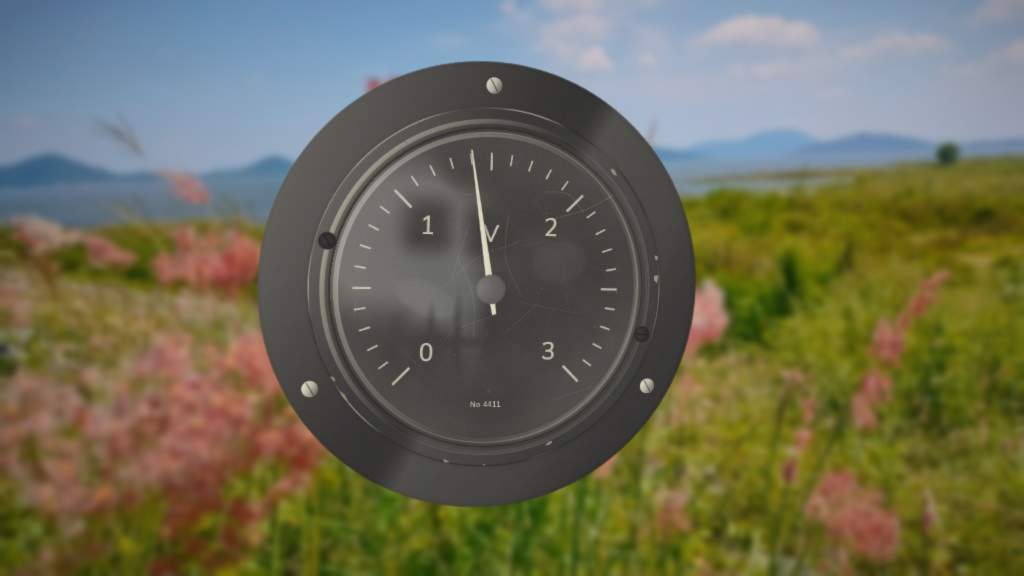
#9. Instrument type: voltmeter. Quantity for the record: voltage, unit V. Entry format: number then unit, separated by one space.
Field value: 1.4 V
